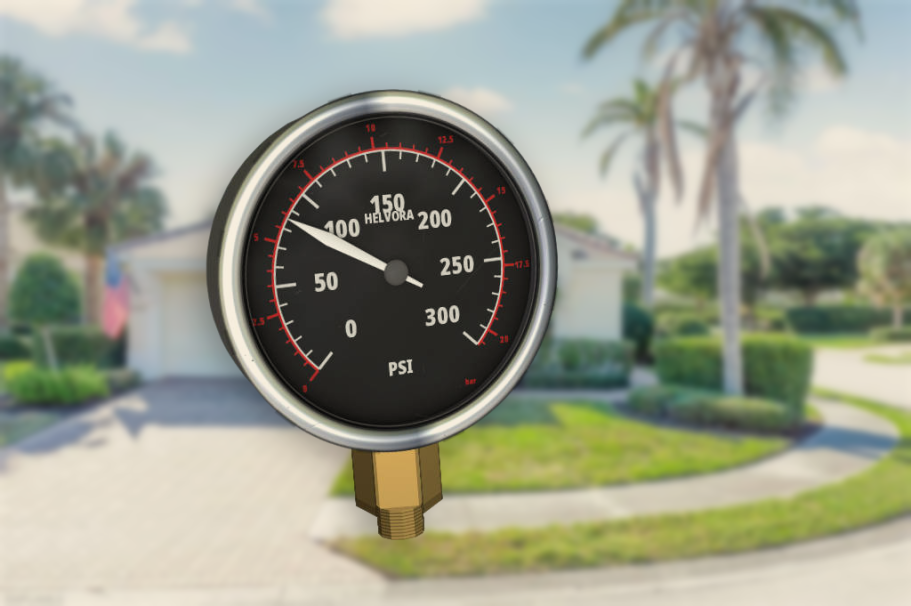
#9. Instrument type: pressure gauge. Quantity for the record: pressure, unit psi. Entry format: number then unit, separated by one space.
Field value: 85 psi
